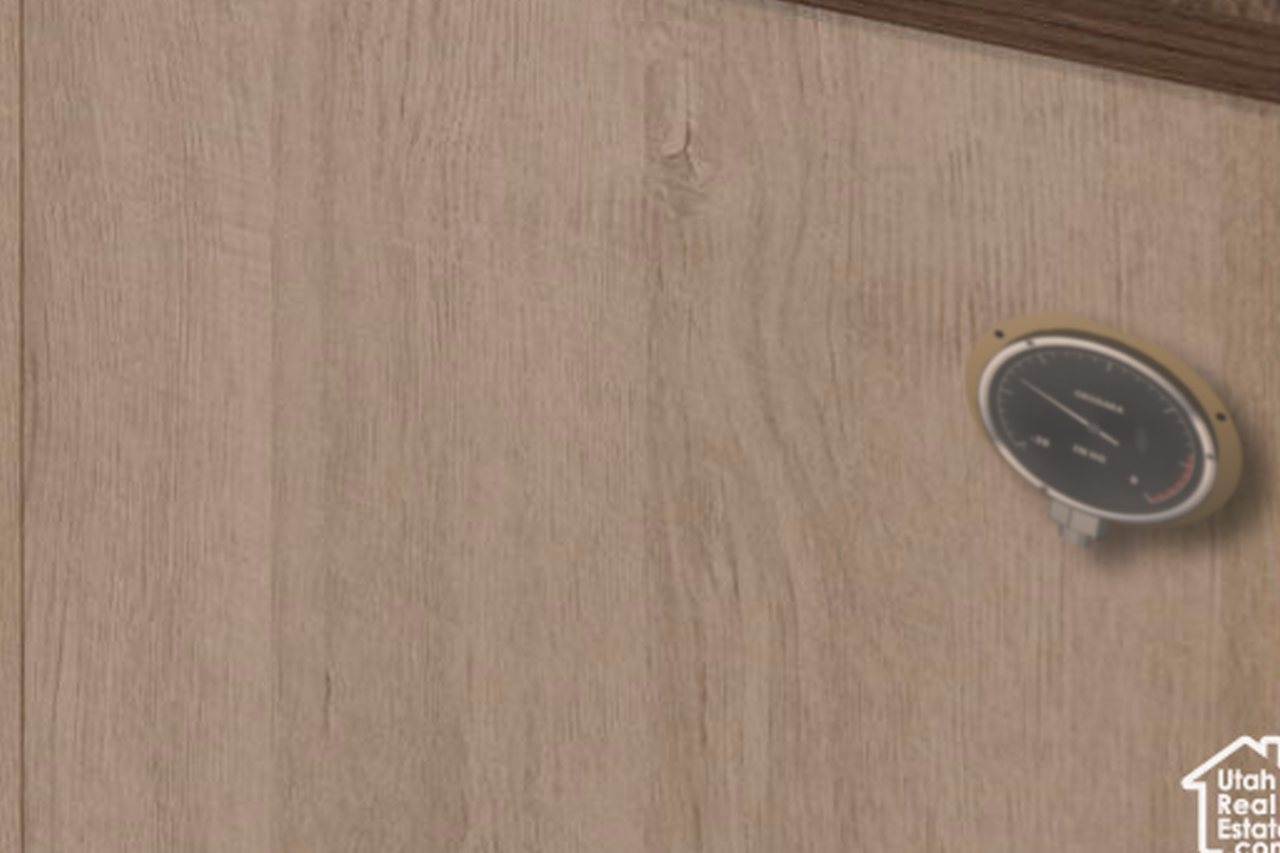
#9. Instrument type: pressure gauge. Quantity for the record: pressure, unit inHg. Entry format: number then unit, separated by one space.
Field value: -23 inHg
